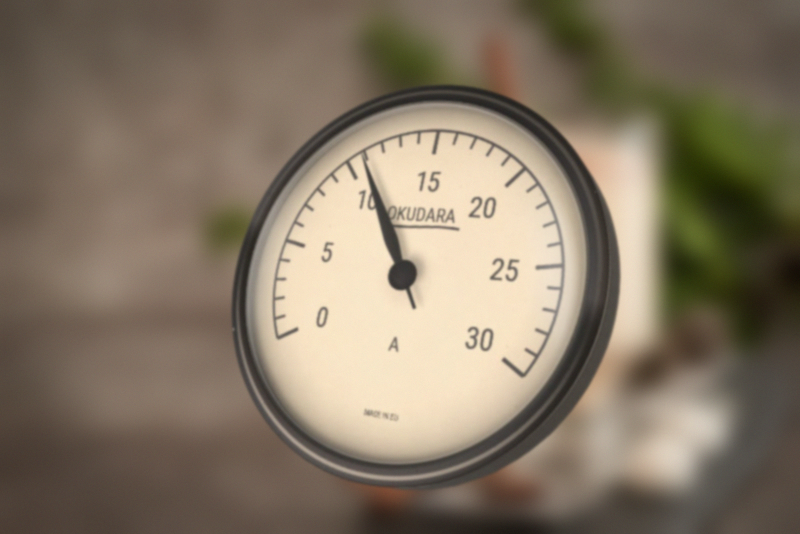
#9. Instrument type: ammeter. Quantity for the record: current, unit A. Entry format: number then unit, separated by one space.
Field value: 11 A
